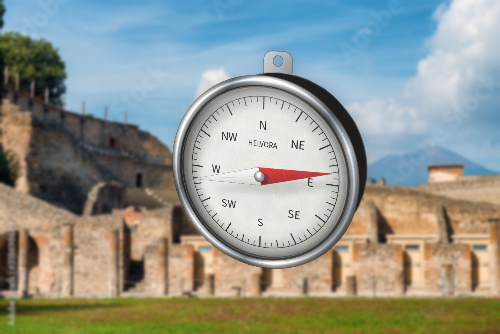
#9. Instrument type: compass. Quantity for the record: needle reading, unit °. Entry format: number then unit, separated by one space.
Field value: 80 °
